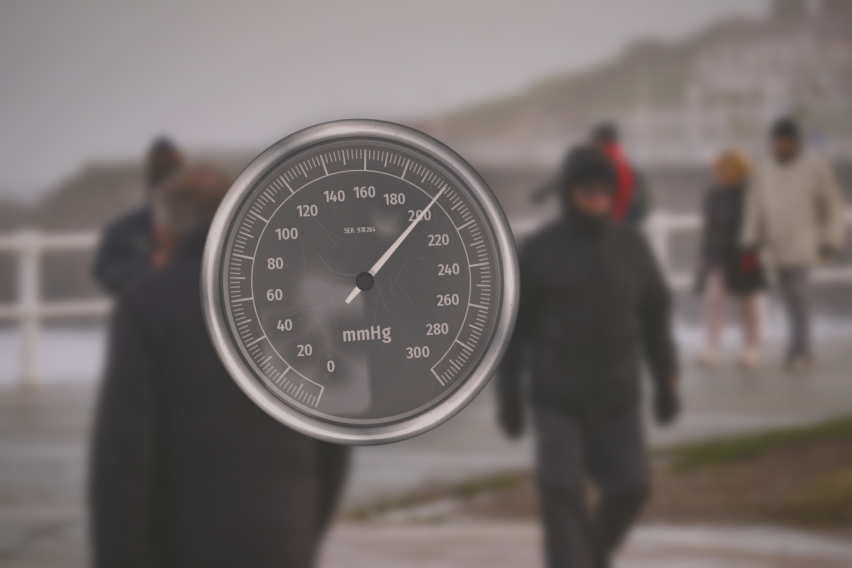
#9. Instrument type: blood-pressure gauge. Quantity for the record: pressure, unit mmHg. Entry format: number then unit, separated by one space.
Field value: 200 mmHg
